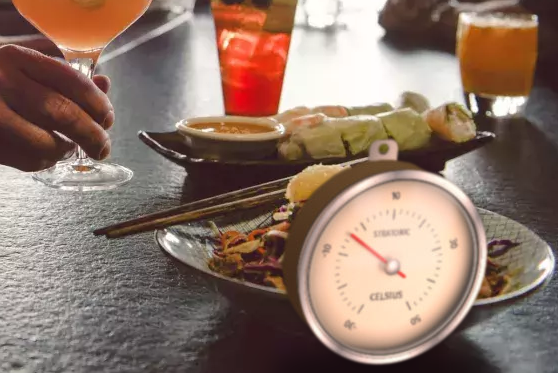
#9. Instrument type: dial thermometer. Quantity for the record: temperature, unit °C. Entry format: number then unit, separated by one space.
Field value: -4 °C
